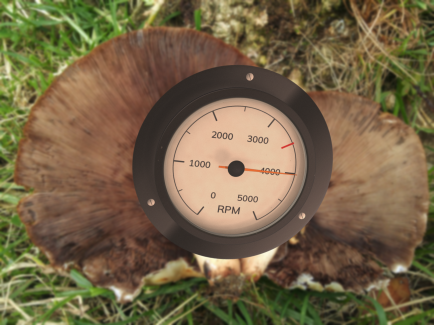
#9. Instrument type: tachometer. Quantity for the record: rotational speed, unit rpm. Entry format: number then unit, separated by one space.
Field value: 4000 rpm
